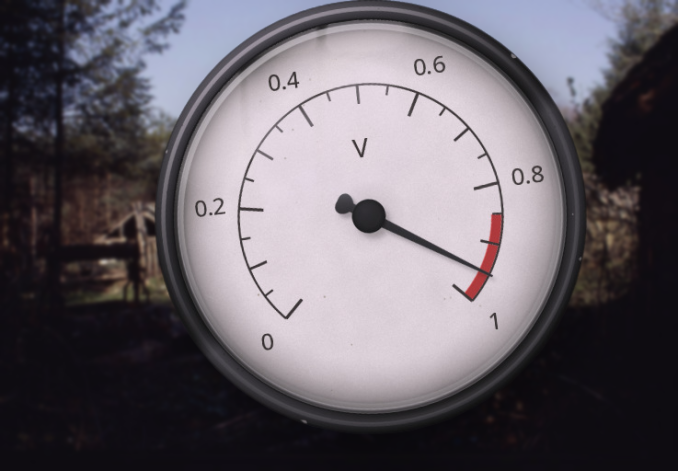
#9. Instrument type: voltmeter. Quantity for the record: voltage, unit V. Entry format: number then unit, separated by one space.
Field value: 0.95 V
